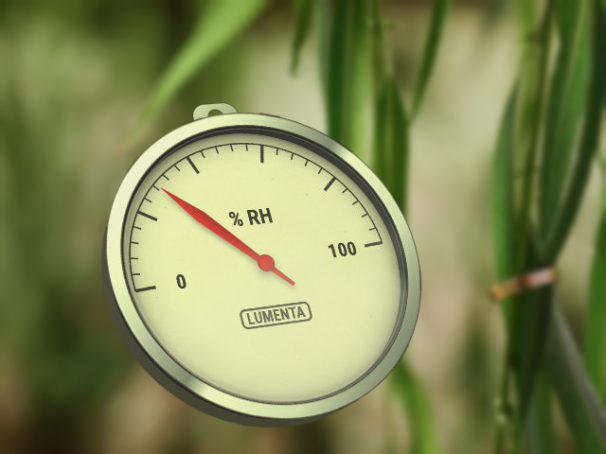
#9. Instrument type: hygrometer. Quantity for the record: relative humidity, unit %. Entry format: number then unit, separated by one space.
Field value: 28 %
